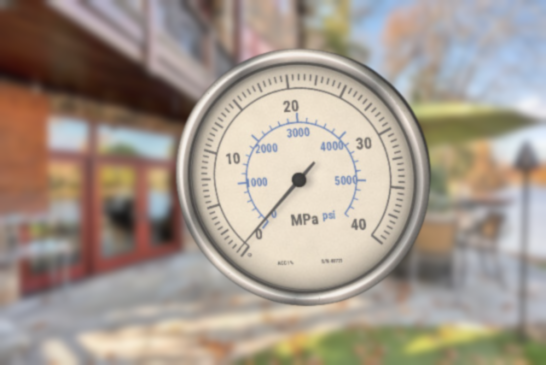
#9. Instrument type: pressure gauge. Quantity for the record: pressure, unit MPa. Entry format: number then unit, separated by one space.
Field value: 0.5 MPa
